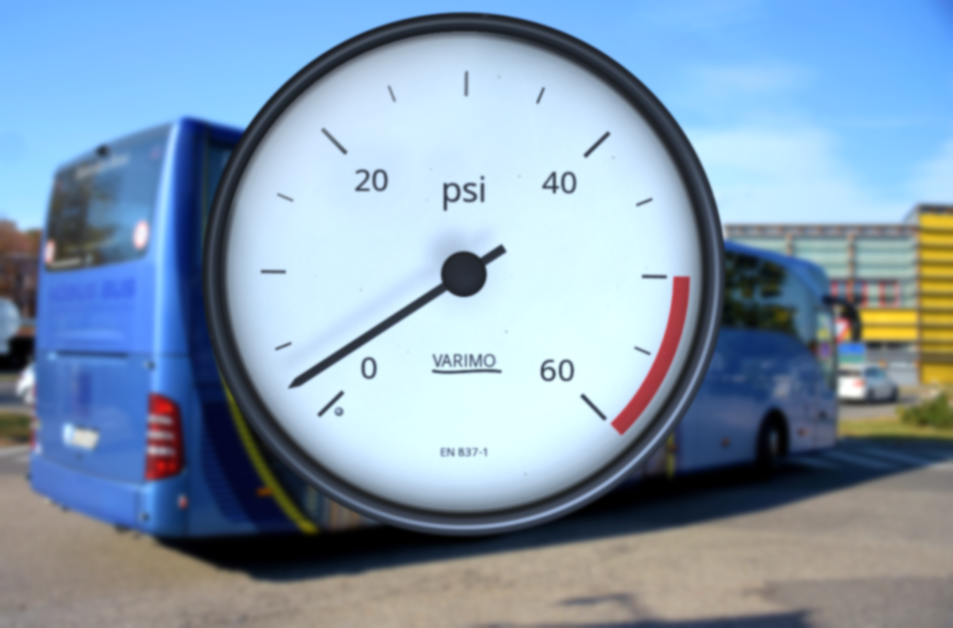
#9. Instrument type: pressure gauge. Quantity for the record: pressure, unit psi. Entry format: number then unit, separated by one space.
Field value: 2.5 psi
